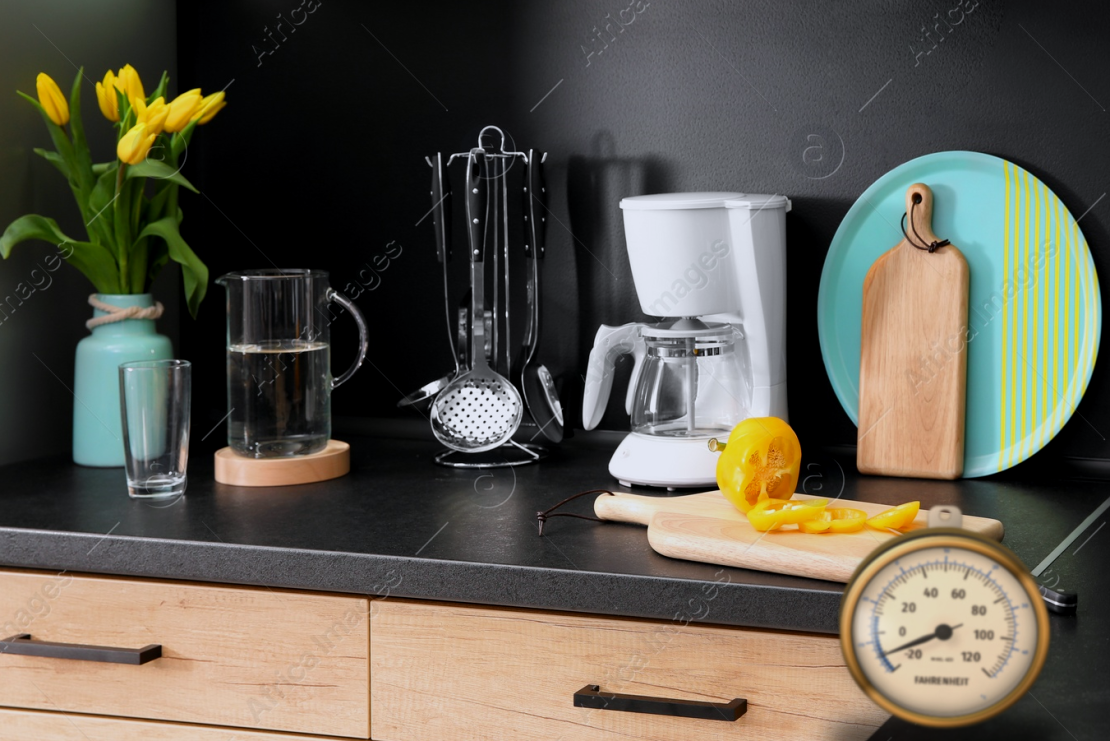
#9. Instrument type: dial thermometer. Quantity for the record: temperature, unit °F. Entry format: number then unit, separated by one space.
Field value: -10 °F
